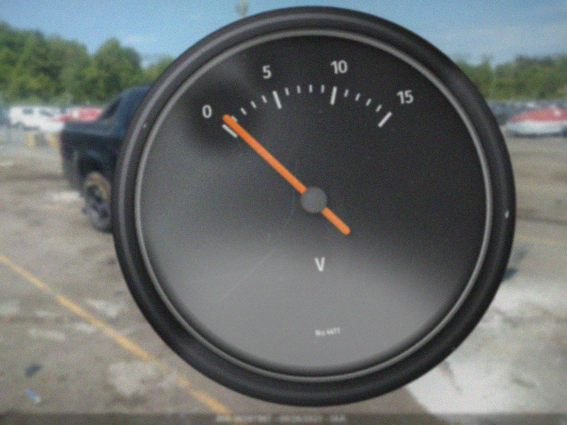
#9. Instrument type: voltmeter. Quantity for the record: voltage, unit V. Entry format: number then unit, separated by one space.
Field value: 0.5 V
